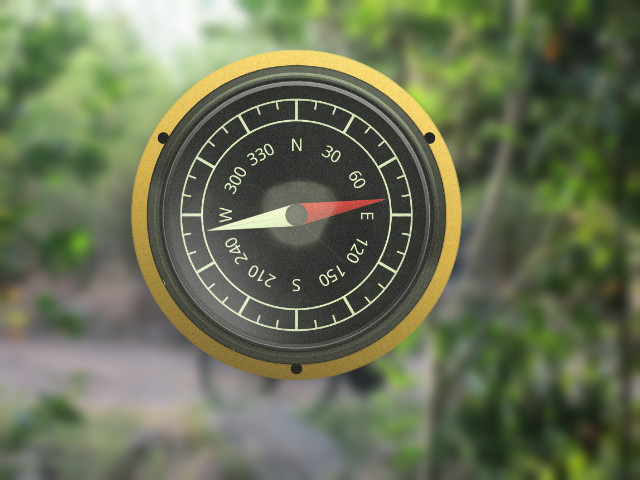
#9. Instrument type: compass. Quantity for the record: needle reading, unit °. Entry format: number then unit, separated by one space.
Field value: 80 °
